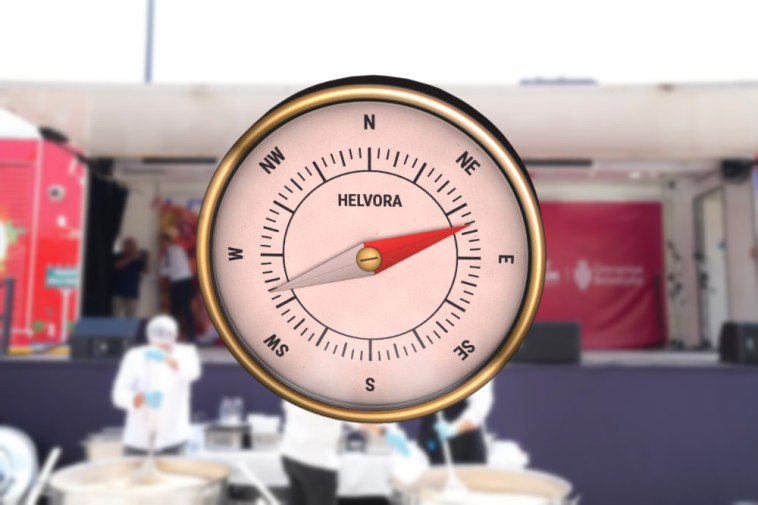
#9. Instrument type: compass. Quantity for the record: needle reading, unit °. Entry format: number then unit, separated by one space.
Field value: 70 °
